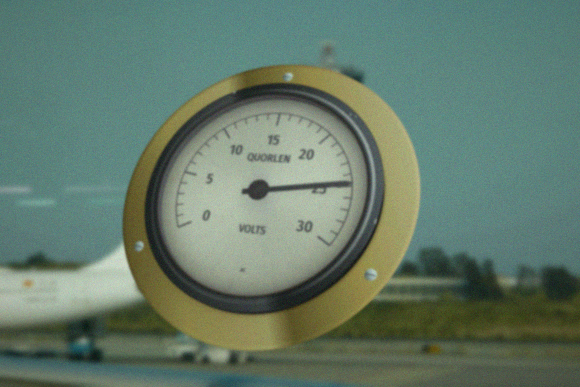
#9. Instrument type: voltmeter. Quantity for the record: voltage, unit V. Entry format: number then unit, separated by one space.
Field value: 25 V
